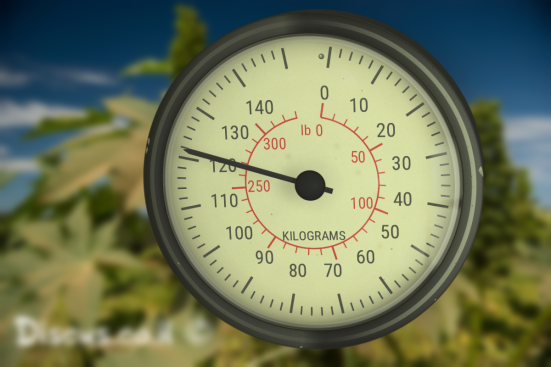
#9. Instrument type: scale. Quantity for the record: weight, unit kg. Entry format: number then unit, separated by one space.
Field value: 122 kg
